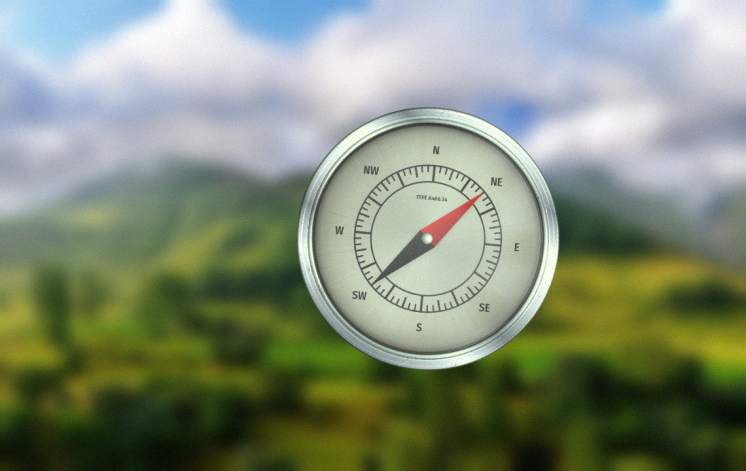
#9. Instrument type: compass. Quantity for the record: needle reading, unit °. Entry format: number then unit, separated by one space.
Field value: 45 °
